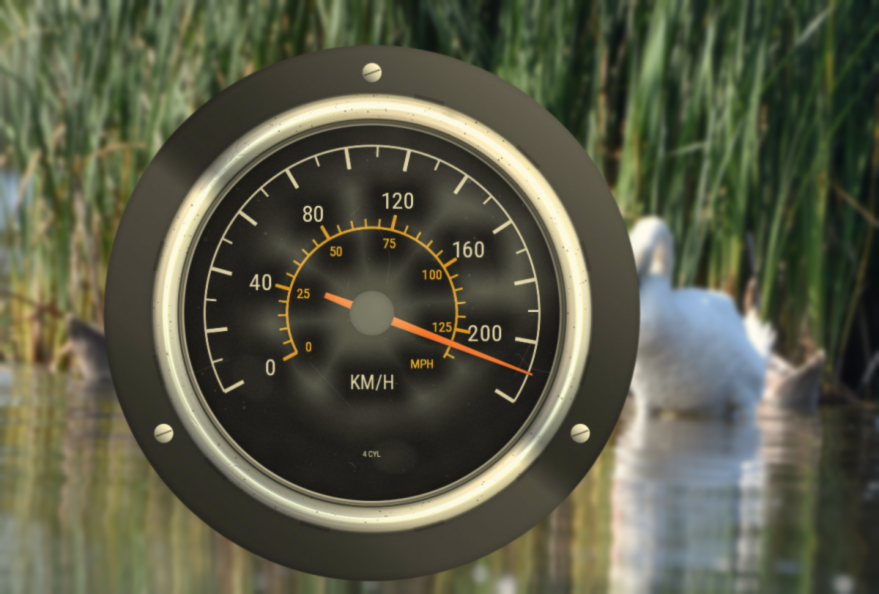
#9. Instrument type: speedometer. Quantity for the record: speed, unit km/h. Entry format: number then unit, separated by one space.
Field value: 210 km/h
